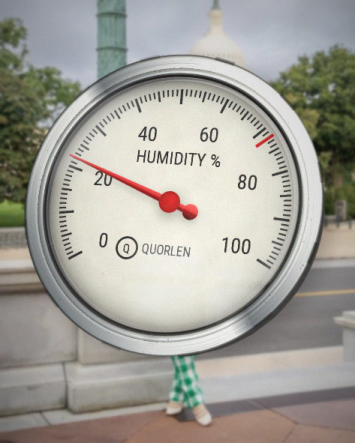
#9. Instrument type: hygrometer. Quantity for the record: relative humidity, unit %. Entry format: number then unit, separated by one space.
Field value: 22 %
